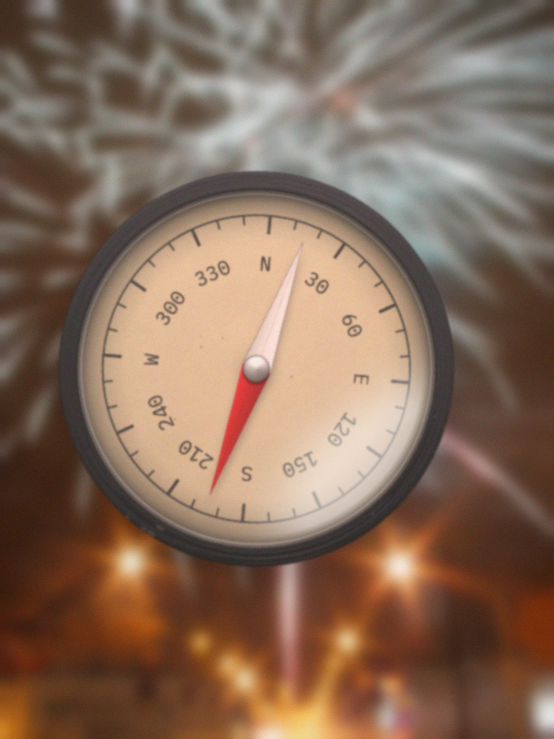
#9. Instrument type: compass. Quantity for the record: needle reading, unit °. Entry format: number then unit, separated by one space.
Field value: 195 °
